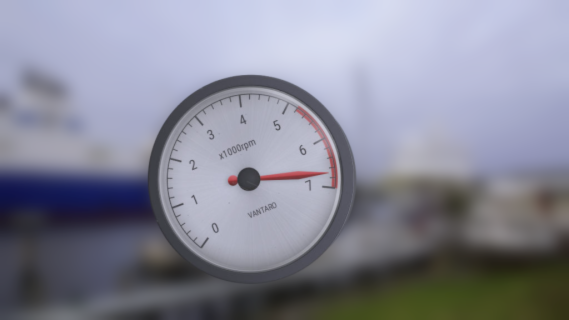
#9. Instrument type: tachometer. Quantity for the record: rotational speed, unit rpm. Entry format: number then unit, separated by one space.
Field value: 6700 rpm
